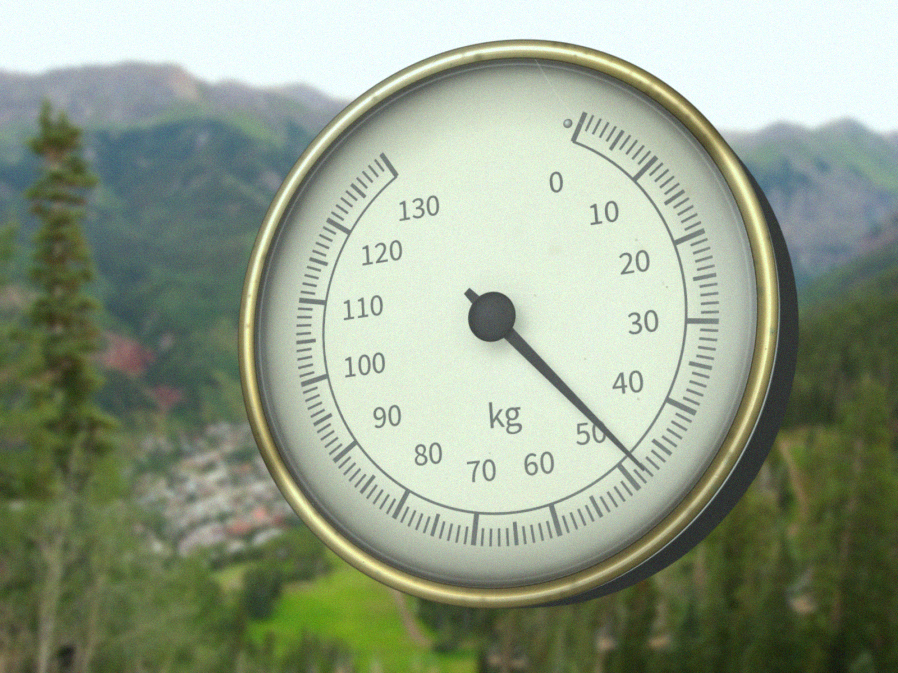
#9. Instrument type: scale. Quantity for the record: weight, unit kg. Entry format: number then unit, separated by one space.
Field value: 48 kg
